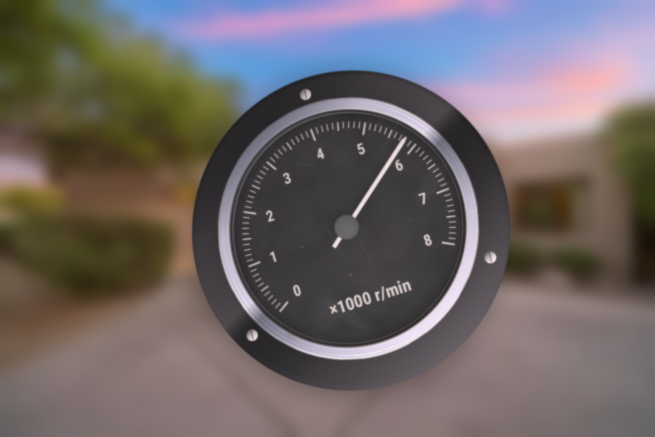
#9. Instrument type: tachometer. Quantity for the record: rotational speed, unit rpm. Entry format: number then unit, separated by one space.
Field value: 5800 rpm
